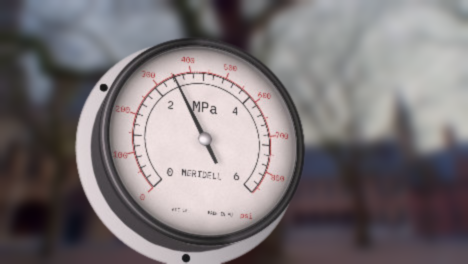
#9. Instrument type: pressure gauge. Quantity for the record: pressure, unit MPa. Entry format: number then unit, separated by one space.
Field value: 2.4 MPa
